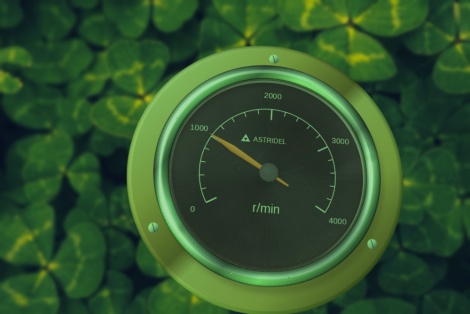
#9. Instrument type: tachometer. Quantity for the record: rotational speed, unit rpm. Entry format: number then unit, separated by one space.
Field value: 1000 rpm
